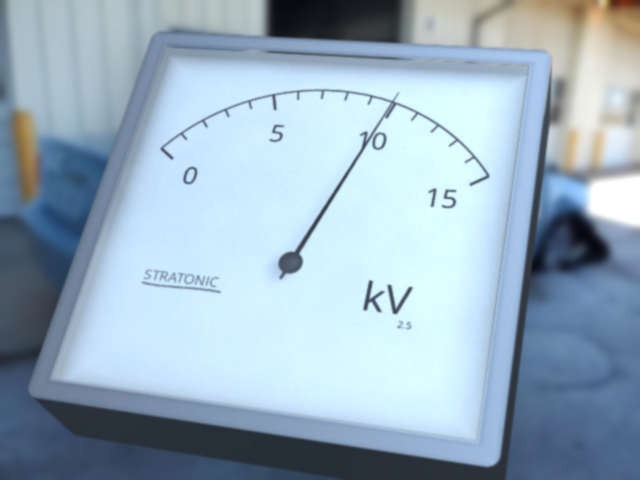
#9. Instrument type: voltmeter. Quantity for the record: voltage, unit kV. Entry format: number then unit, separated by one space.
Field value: 10 kV
